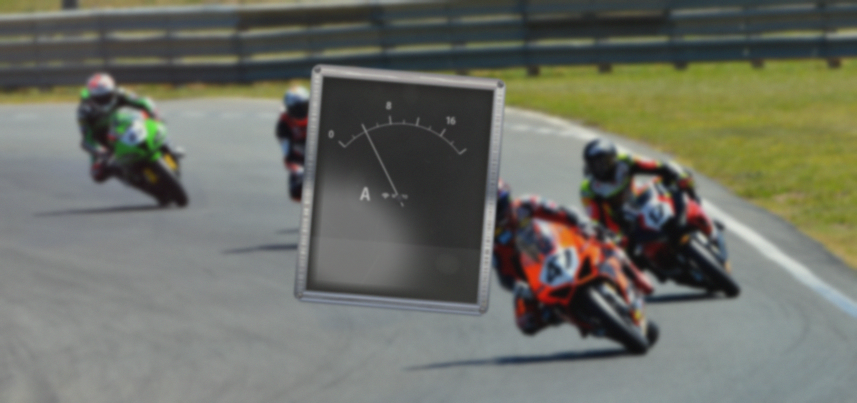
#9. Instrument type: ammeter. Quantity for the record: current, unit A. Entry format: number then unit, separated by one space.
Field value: 4 A
